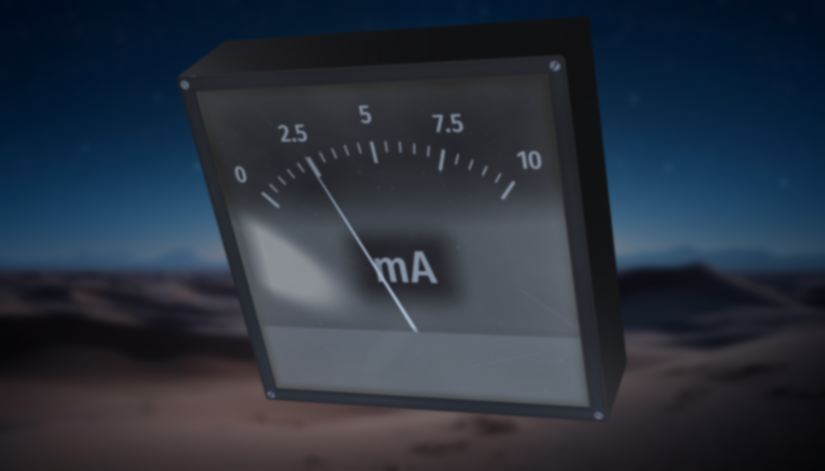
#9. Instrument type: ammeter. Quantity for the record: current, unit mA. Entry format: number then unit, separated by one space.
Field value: 2.5 mA
